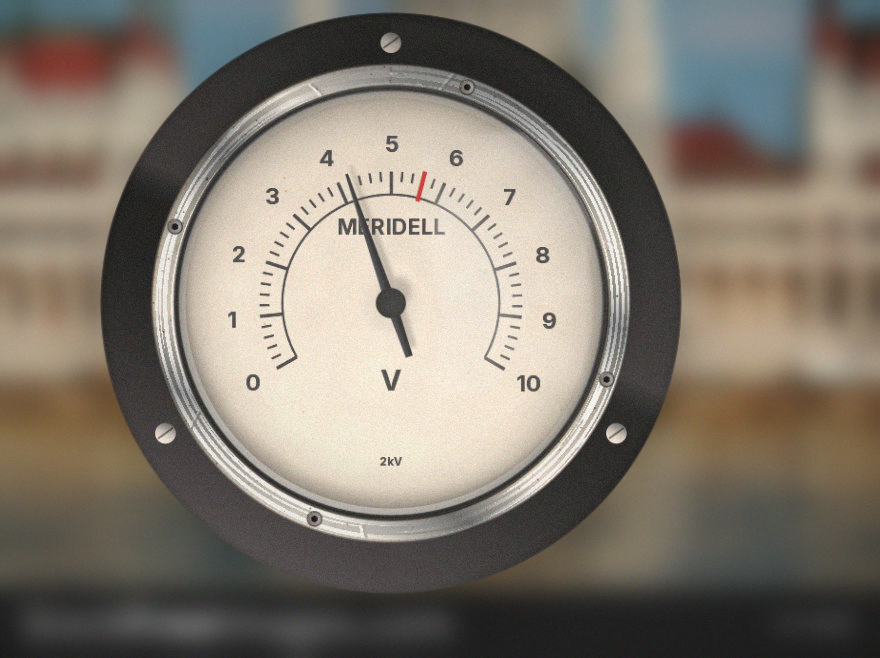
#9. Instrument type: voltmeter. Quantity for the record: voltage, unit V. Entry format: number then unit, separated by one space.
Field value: 4.2 V
